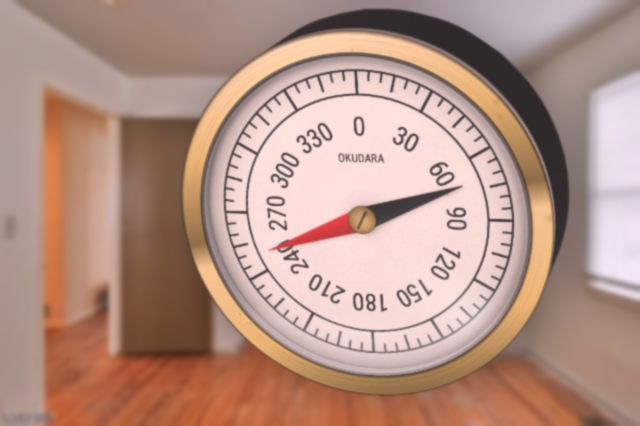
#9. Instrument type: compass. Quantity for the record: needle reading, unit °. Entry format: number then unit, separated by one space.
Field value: 250 °
